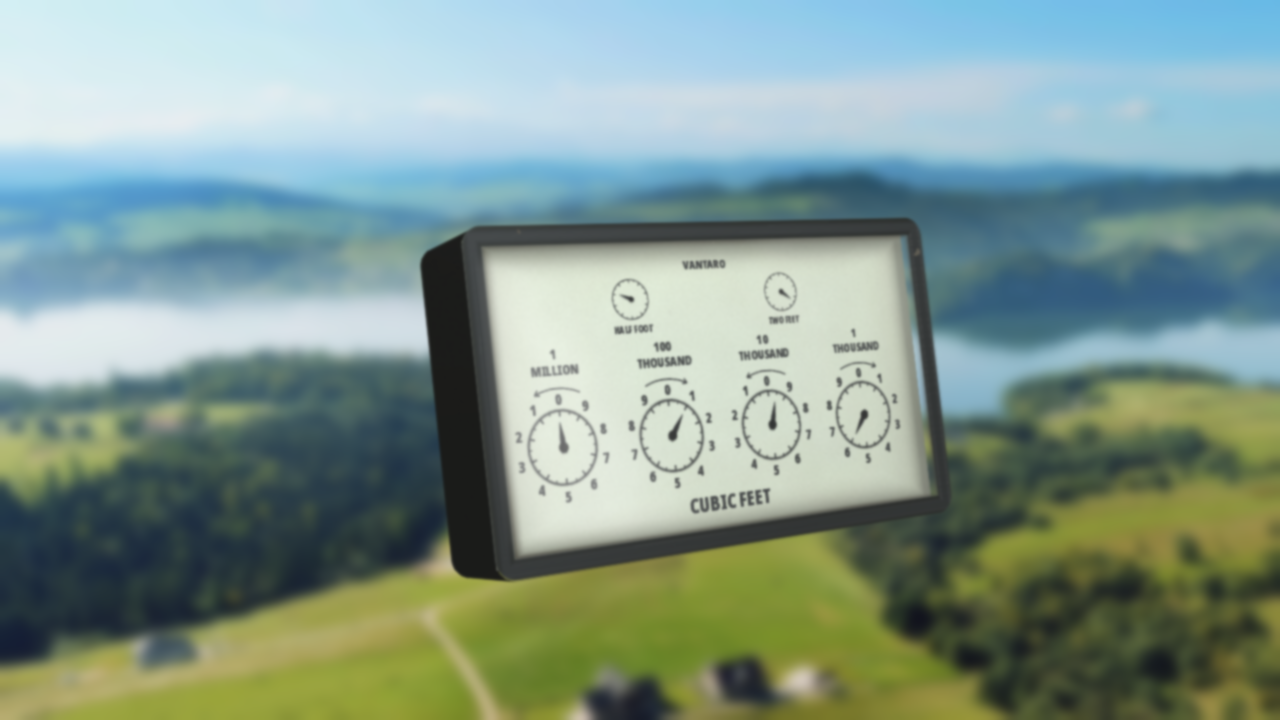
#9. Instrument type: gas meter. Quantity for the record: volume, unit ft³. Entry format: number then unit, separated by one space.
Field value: 9600 ft³
